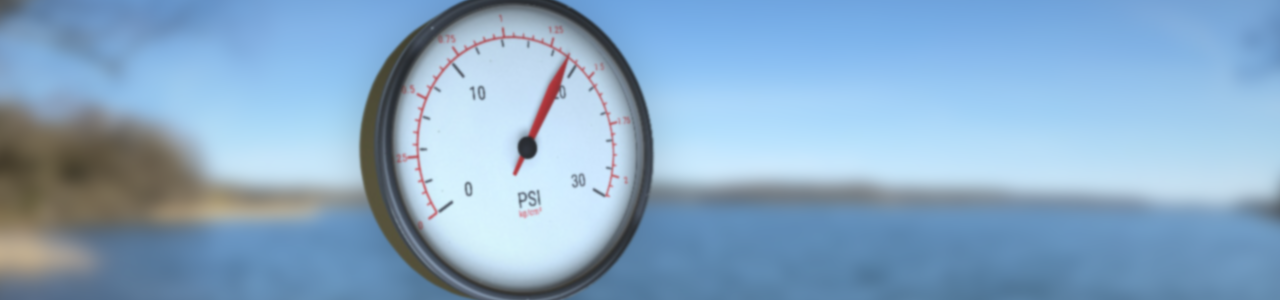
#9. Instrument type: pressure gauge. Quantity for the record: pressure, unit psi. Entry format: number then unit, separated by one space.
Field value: 19 psi
